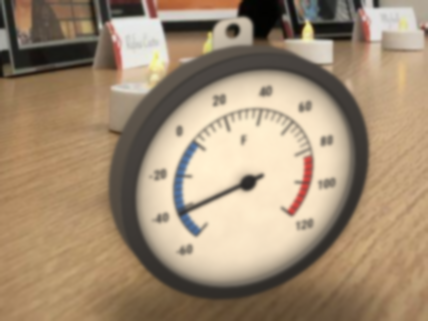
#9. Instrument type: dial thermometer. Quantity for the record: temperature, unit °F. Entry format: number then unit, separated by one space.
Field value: -40 °F
